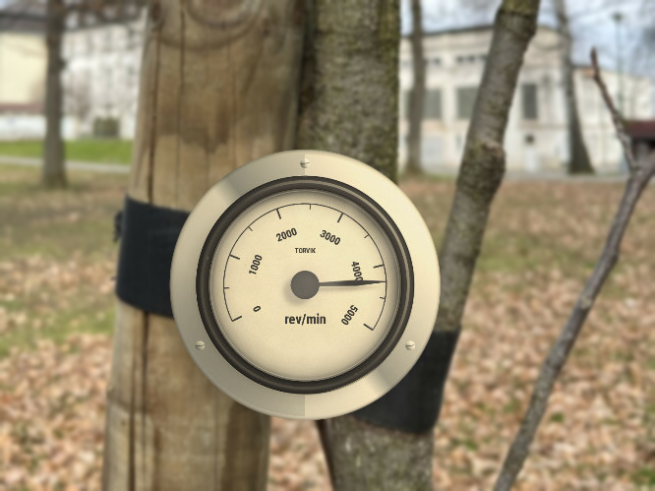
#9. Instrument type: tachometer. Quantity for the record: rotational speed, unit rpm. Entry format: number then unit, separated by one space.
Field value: 4250 rpm
